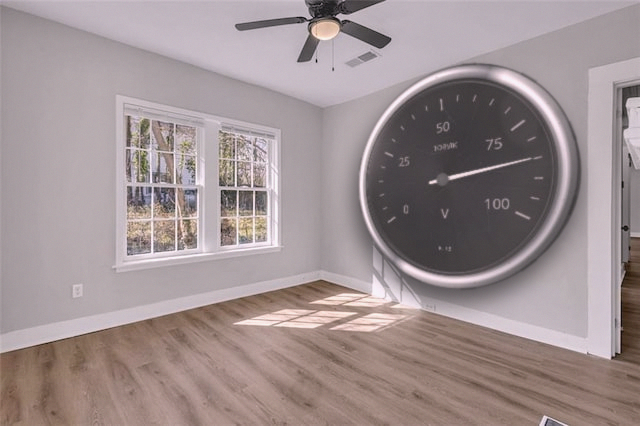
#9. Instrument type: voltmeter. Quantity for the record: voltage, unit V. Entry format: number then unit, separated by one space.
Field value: 85 V
